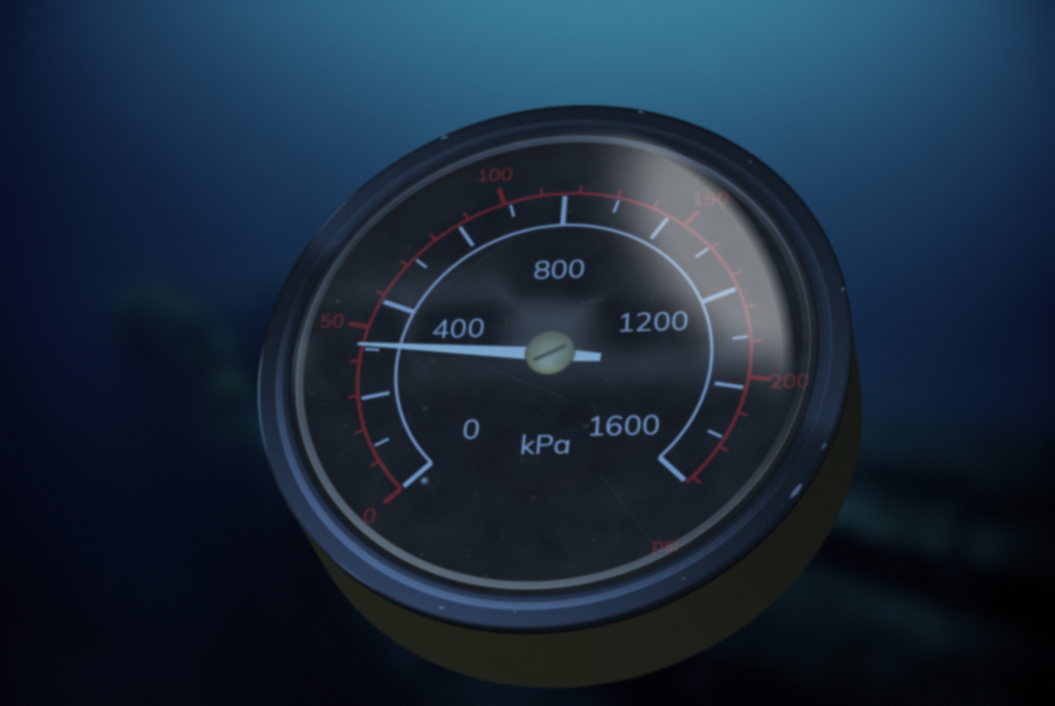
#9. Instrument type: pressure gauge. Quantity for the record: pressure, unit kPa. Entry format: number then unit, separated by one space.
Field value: 300 kPa
